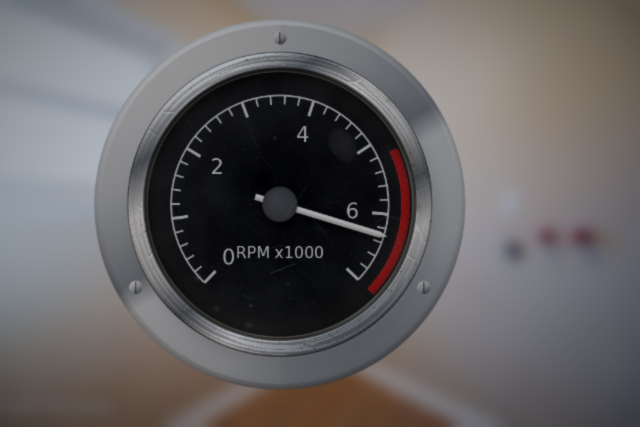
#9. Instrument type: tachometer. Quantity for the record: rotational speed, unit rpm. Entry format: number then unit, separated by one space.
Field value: 6300 rpm
